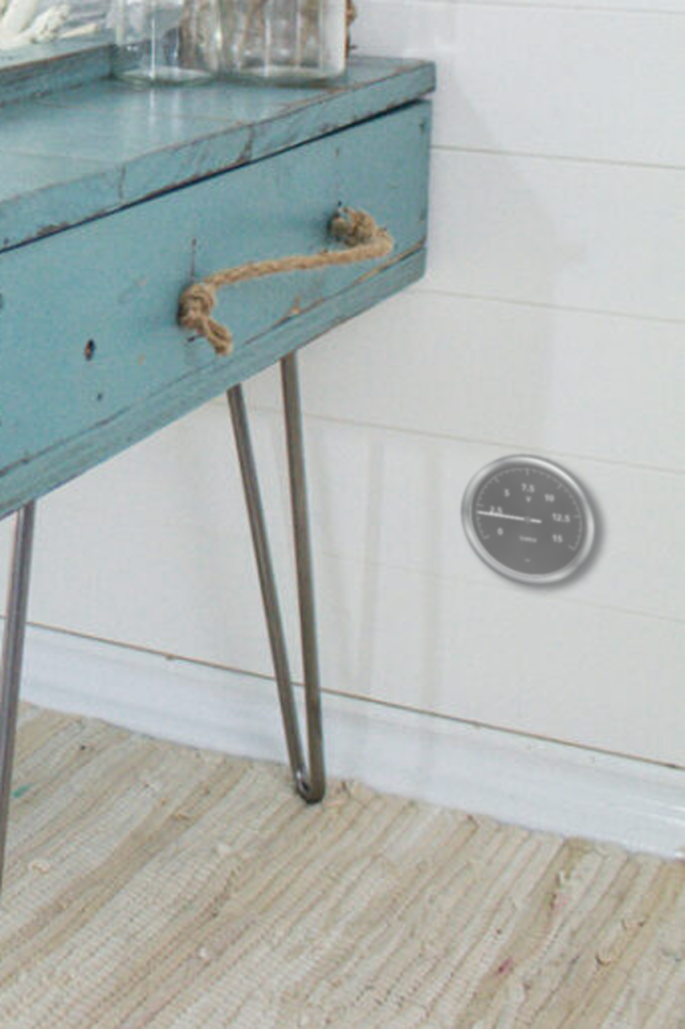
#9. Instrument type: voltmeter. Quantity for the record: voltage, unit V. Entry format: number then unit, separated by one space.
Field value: 2 V
